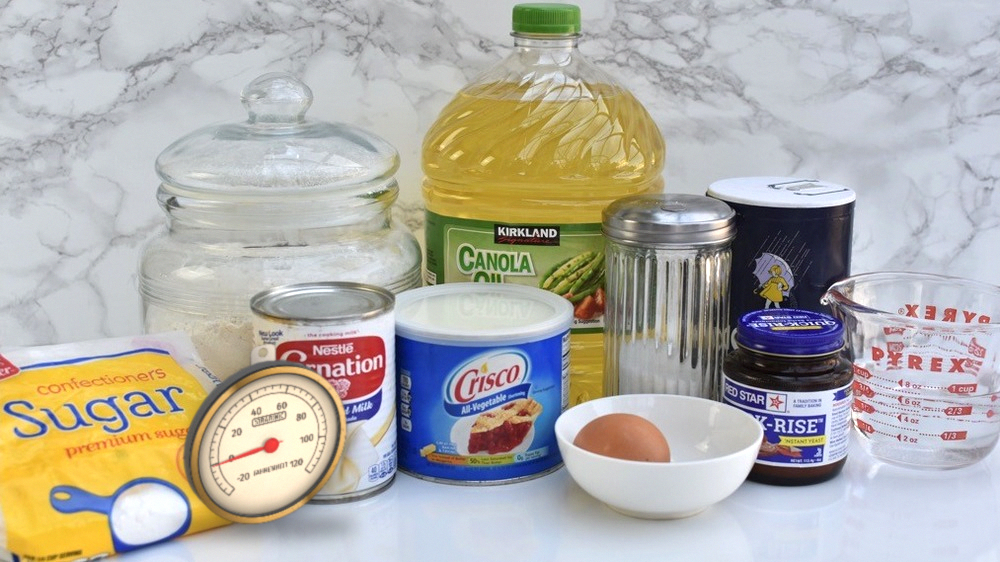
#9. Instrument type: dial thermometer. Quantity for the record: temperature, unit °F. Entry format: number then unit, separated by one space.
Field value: 0 °F
